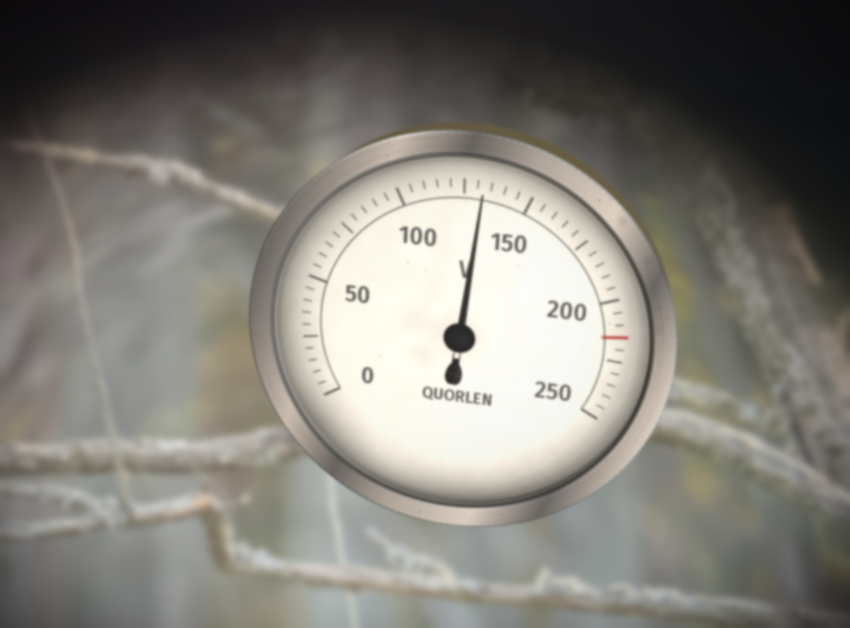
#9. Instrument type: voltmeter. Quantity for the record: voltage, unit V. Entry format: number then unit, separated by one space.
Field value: 132.5 V
